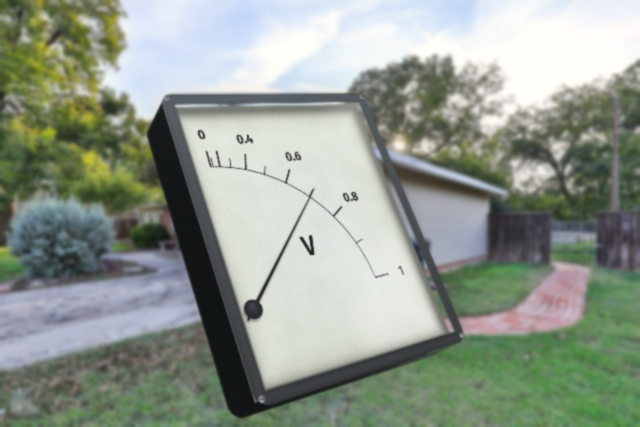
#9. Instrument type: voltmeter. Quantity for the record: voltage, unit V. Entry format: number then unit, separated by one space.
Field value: 0.7 V
